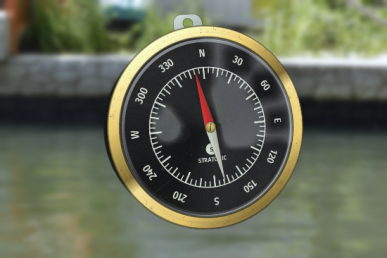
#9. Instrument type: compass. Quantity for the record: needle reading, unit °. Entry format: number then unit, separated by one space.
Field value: 350 °
